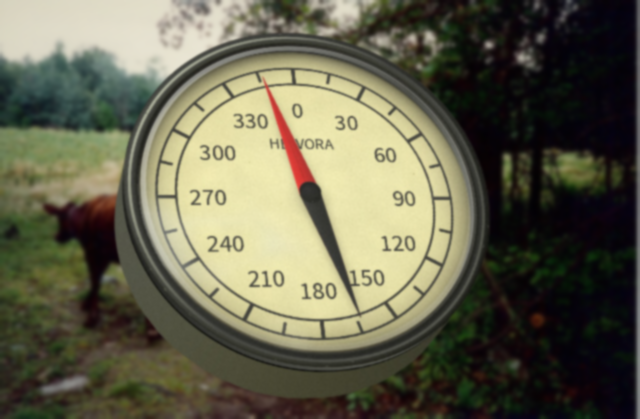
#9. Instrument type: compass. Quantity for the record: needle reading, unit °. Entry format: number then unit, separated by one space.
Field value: 345 °
